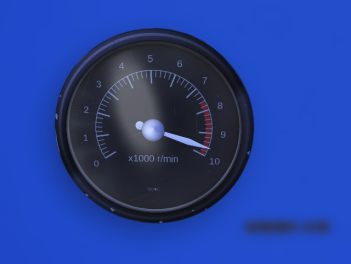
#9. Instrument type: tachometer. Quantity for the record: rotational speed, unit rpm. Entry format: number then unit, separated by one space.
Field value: 9600 rpm
